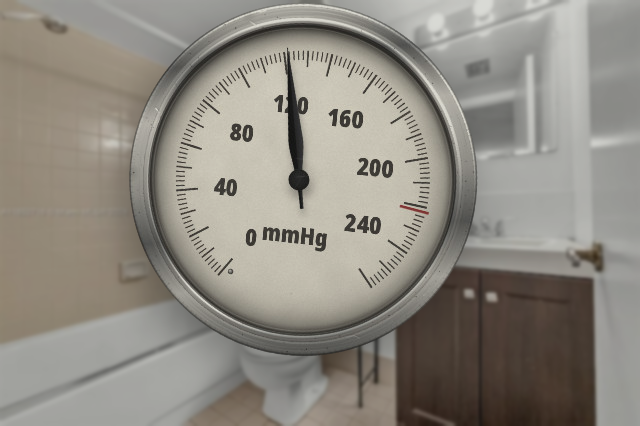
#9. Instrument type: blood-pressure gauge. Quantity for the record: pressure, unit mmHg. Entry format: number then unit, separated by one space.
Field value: 122 mmHg
